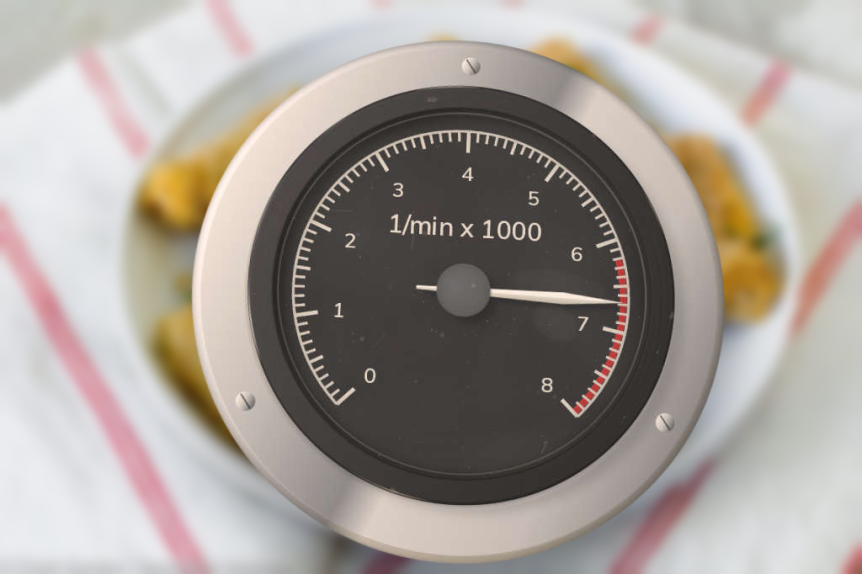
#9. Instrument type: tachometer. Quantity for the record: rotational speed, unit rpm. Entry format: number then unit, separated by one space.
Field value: 6700 rpm
